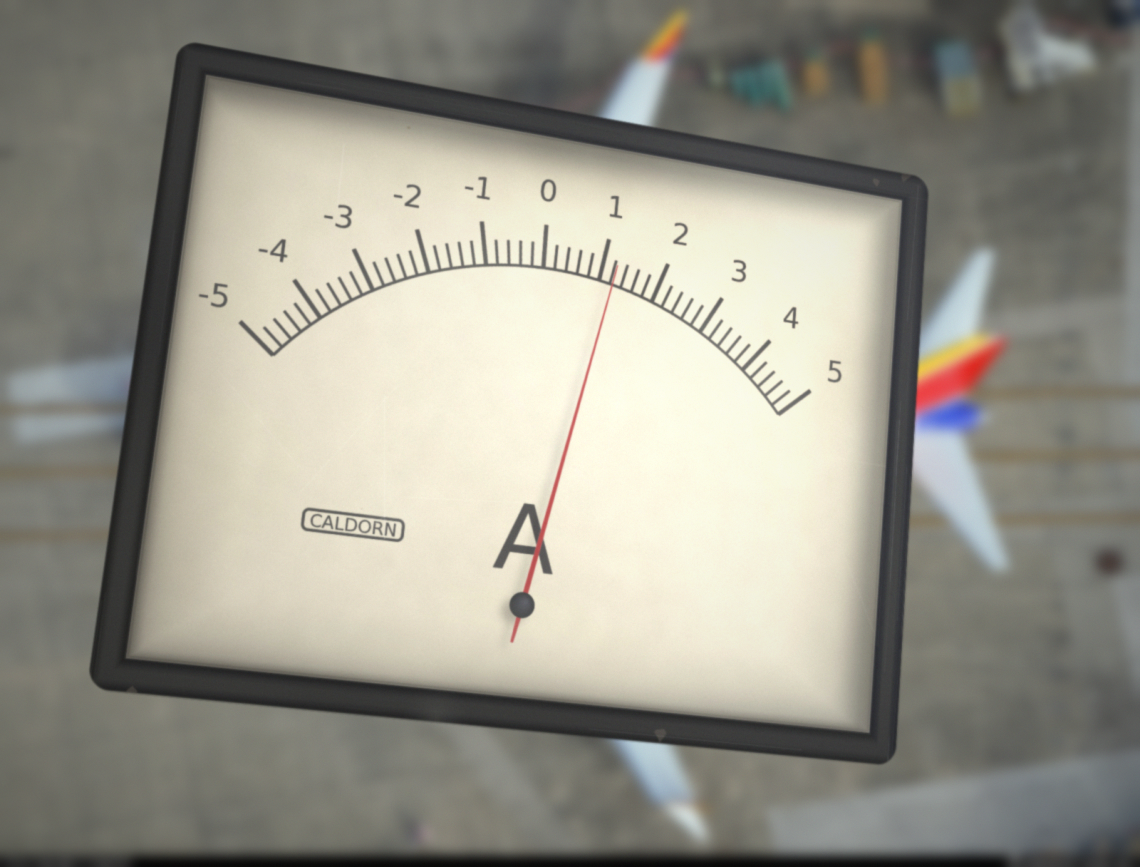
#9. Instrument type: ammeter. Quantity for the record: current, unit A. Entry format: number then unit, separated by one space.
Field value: 1.2 A
